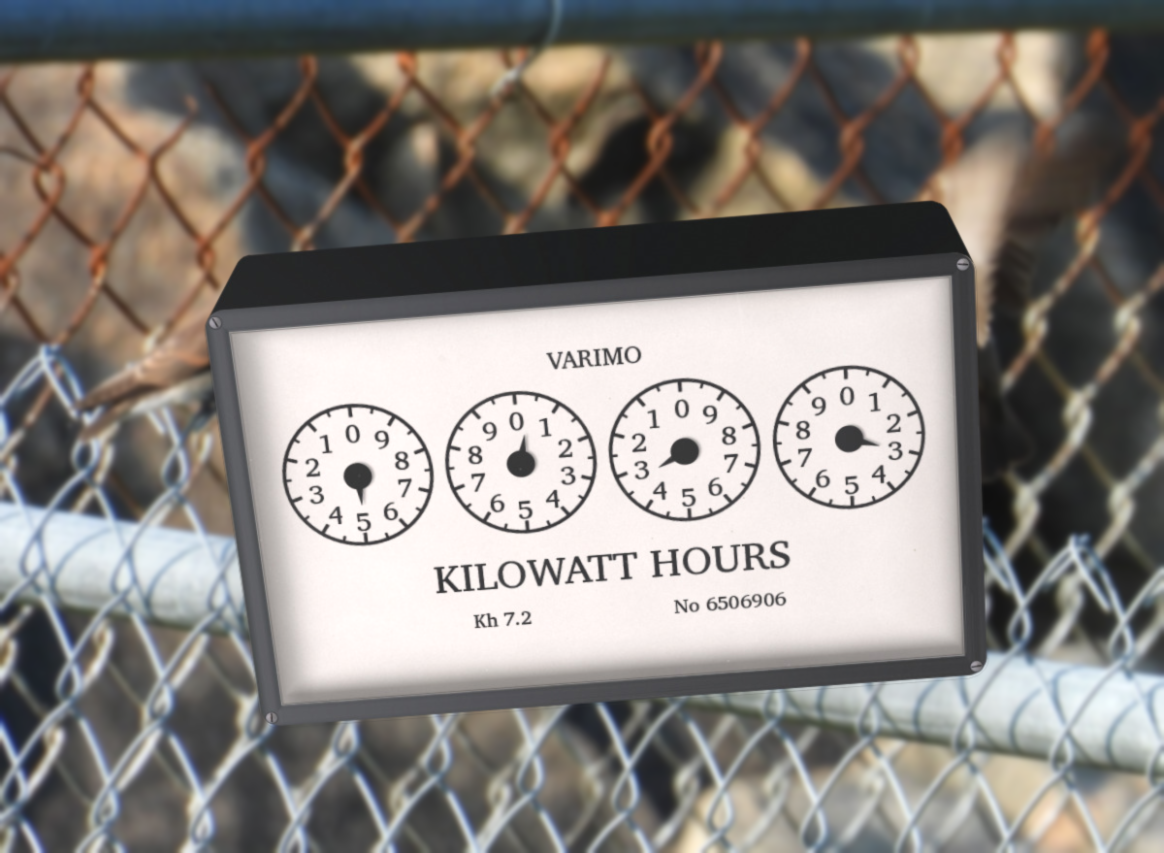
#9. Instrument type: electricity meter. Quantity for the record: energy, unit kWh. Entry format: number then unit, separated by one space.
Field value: 5033 kWh
